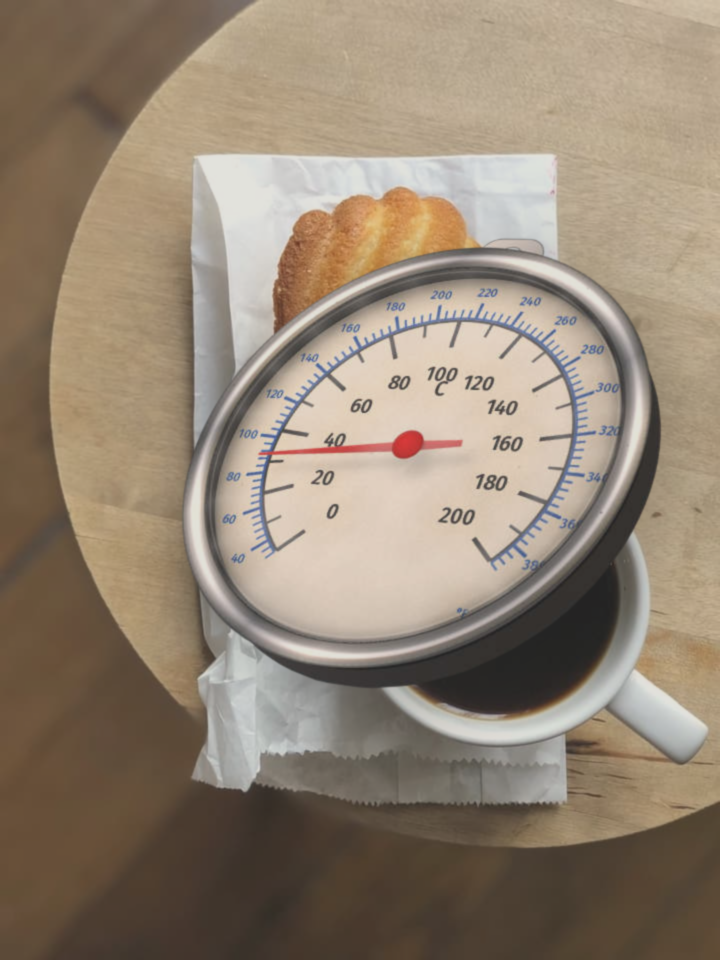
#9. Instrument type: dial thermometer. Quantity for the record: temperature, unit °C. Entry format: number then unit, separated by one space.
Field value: 30 °C
